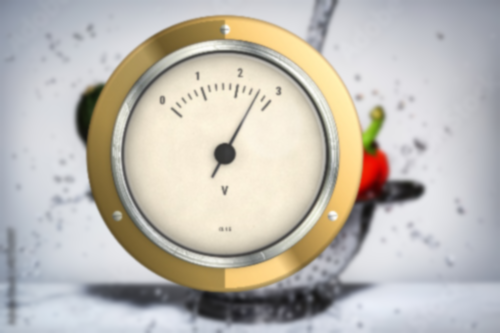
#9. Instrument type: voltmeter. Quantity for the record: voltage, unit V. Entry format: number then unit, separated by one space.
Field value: 2.6 V
